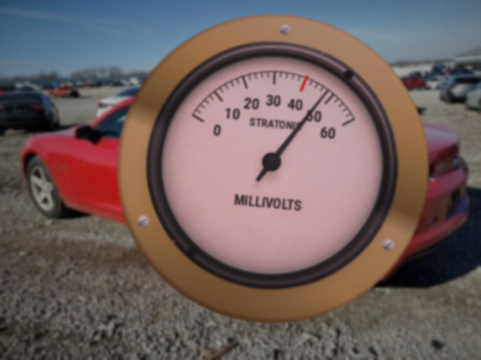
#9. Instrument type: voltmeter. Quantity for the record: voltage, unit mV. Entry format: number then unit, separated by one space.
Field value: 48 mV
